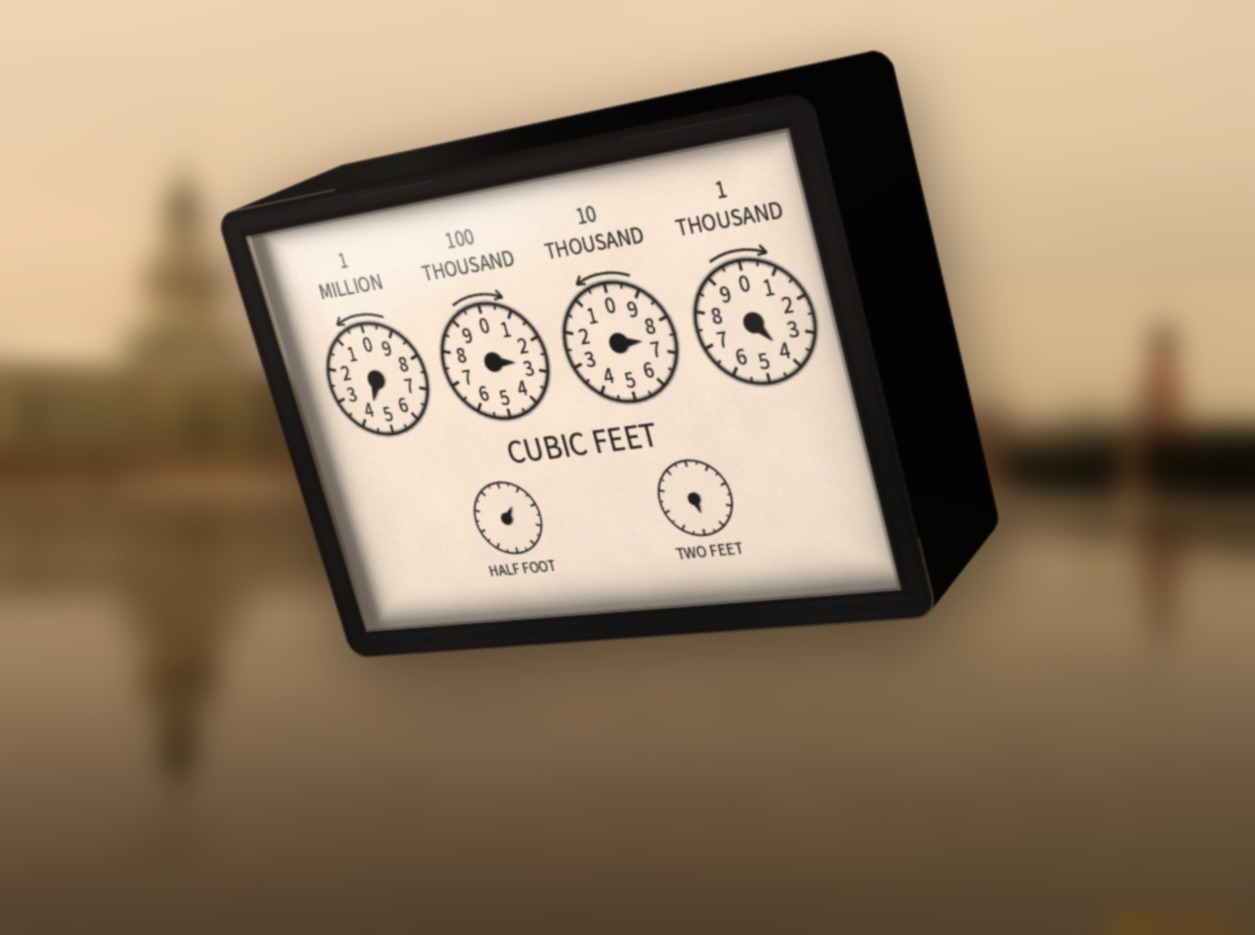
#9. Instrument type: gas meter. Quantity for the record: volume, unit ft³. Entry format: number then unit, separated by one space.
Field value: 427400 ft³
